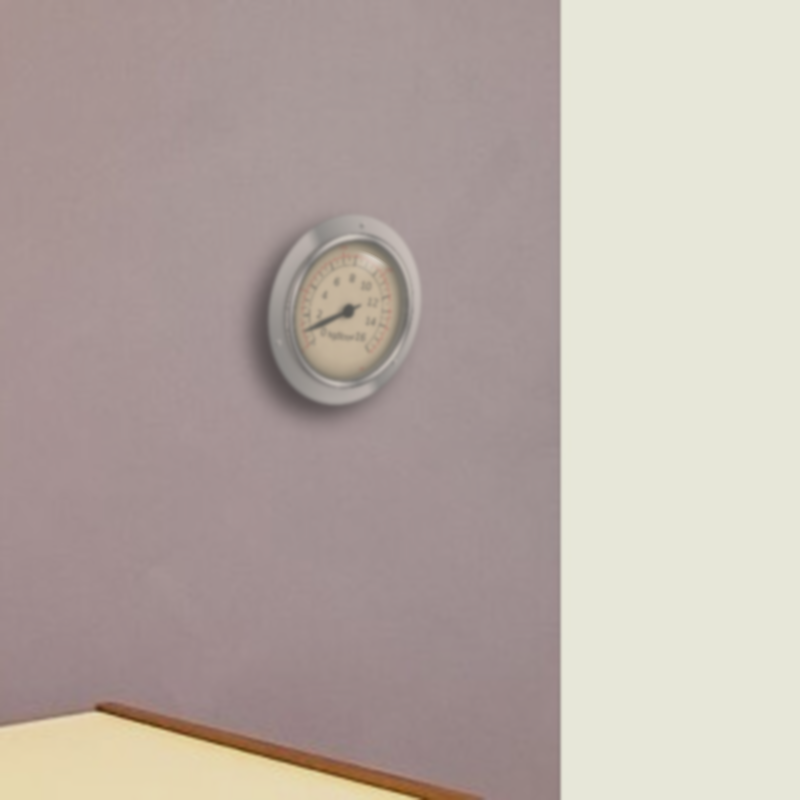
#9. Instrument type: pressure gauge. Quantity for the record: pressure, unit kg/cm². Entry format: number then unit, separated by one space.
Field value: 1 kg/cm²
